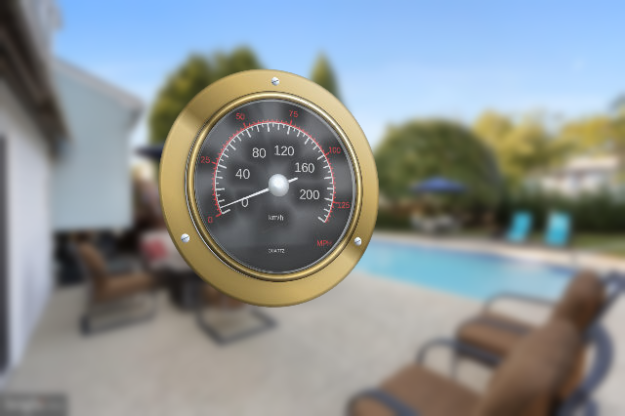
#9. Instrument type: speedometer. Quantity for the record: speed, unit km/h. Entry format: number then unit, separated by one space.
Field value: 5 km/h
